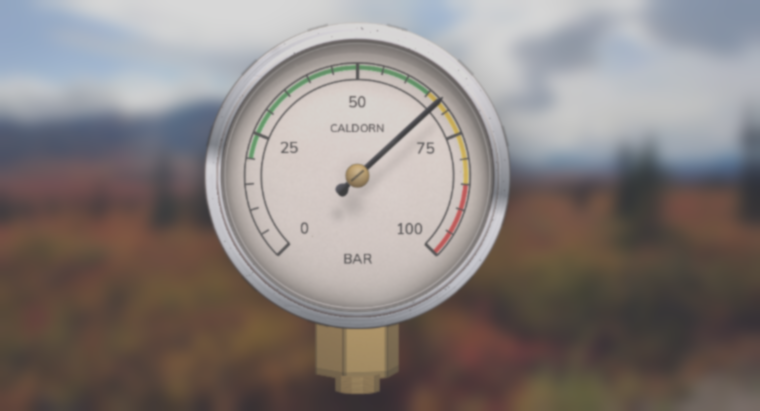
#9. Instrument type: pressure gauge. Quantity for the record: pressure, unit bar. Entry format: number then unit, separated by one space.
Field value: 67.5 bar
